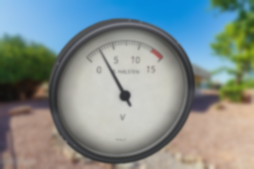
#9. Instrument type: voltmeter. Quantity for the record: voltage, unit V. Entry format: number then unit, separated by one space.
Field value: 2.5 V
